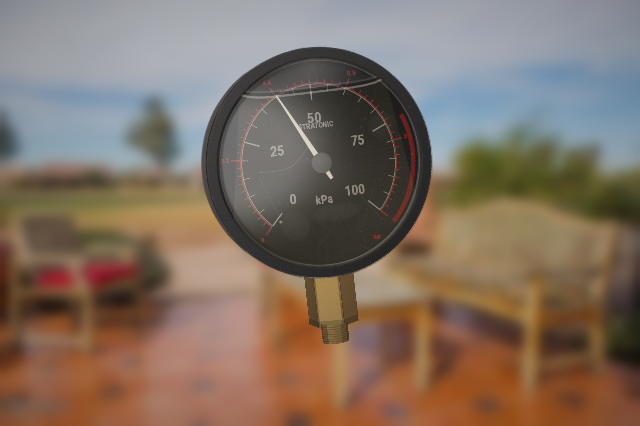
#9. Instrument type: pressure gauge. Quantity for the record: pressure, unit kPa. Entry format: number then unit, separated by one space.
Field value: 40 kPa
